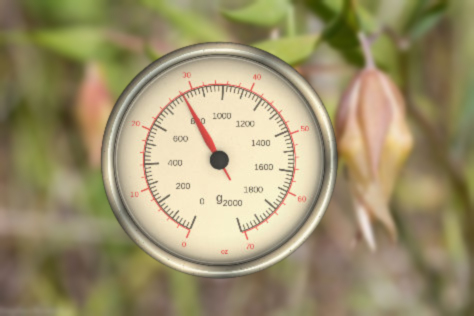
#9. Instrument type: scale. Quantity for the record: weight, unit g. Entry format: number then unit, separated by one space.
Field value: 800 g
